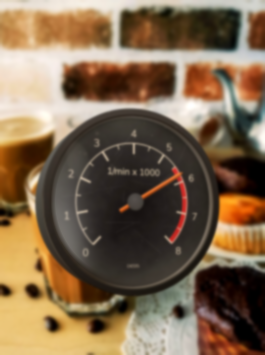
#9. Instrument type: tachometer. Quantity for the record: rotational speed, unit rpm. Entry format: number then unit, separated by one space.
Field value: 5750 rpm
